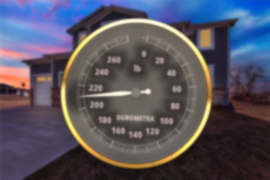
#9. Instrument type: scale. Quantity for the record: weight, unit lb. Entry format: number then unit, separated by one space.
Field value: 210 lb
